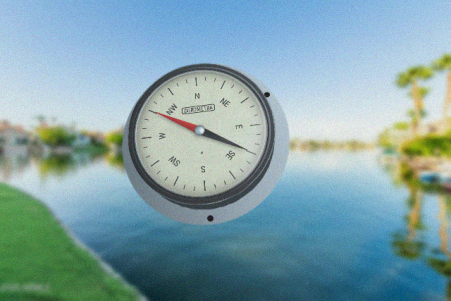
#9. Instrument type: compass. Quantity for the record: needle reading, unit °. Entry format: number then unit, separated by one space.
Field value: 300 °
